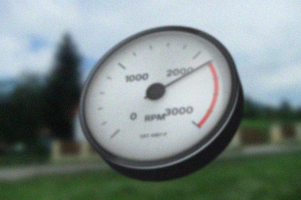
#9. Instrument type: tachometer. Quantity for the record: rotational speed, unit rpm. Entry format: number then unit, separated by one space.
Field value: 2200 rpm
